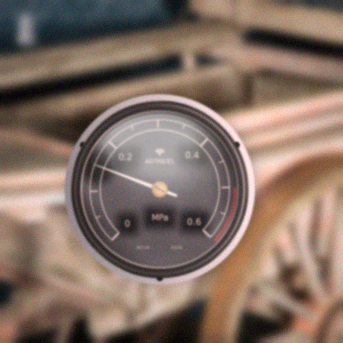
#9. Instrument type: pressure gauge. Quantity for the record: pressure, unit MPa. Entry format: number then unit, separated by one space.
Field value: 0.15 MPa
